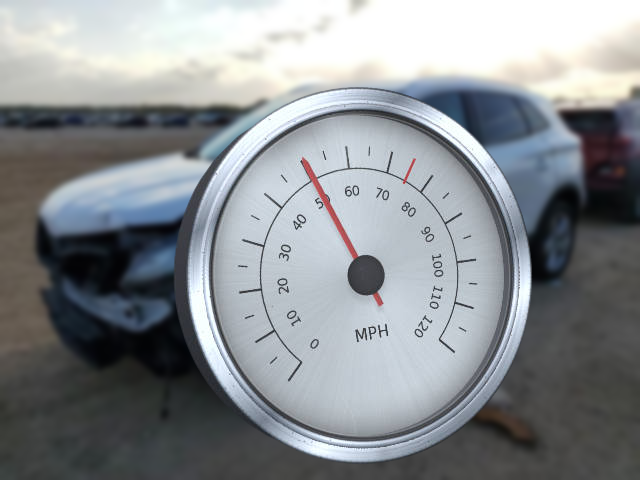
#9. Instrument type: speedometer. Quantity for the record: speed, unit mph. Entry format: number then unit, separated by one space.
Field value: 50 mph
